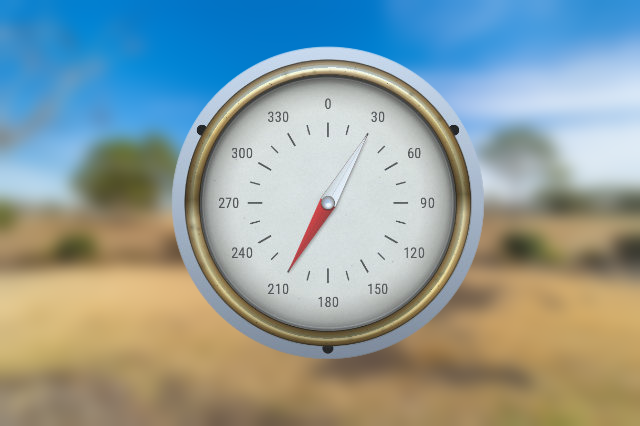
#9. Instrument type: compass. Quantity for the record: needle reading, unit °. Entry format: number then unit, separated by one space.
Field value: 210 °
